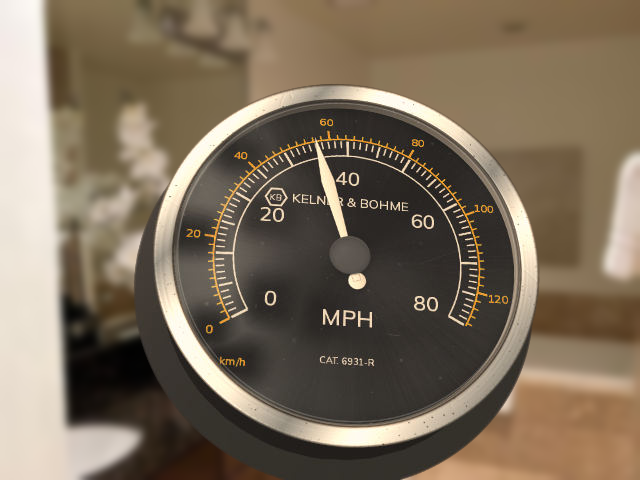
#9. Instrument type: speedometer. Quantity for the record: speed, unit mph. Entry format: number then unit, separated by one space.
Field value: 35 mph
